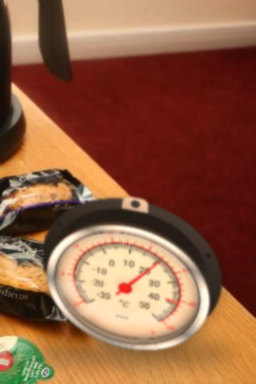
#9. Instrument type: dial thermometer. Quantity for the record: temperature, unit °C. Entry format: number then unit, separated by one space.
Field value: 20 °C
